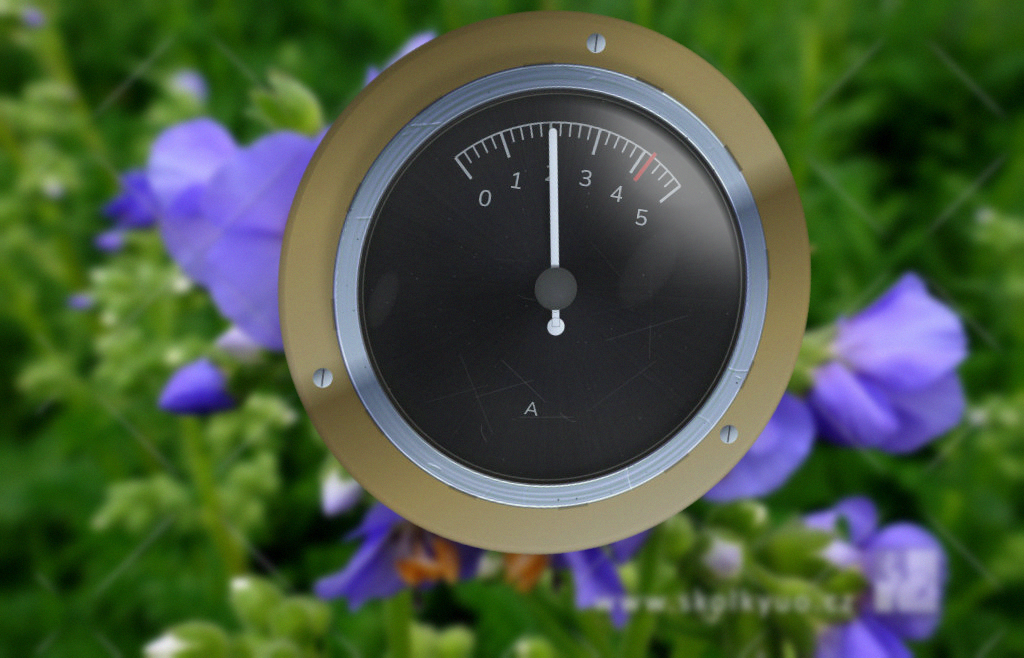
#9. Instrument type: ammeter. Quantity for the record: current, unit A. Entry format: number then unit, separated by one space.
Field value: 2 A
